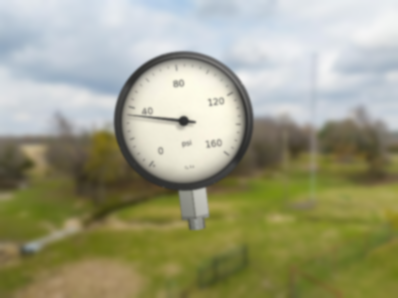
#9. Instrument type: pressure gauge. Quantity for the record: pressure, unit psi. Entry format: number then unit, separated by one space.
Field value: 35 psi
